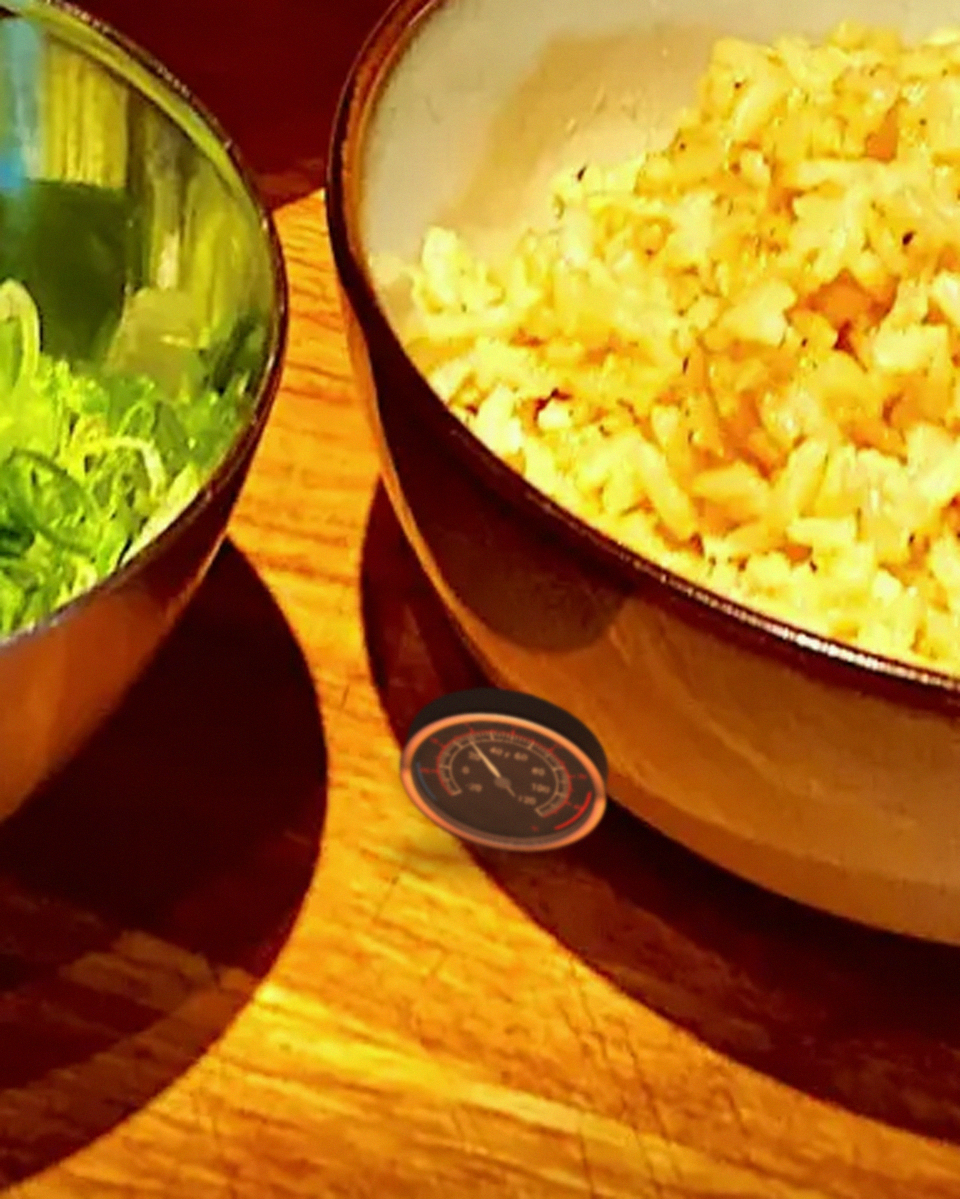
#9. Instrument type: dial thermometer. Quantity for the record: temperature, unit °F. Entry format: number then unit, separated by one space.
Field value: 30 °F
